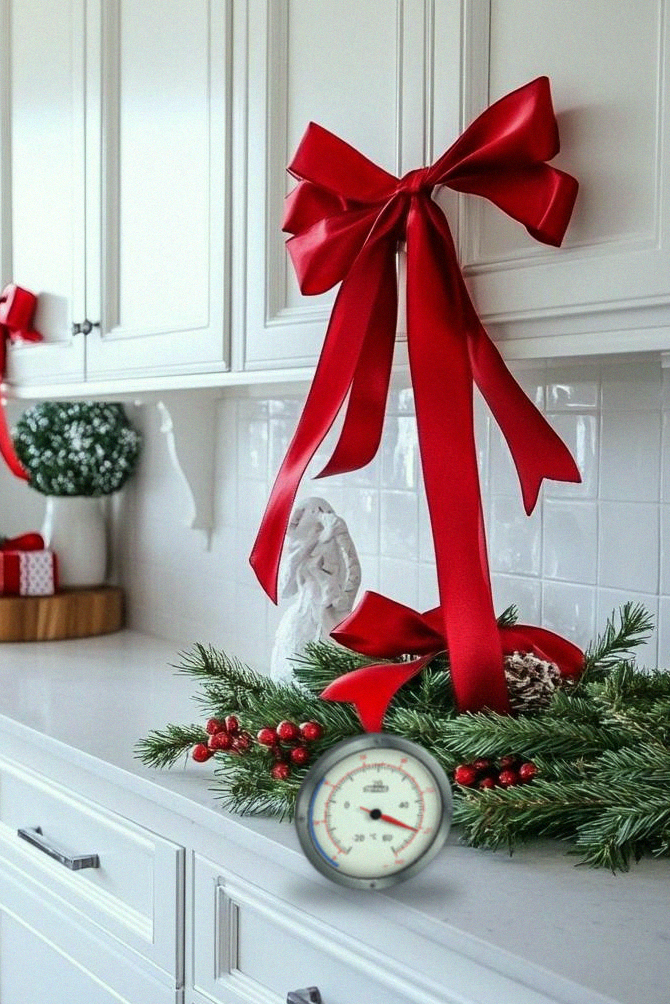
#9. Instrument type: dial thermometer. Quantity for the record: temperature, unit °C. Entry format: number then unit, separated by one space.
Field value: 50 °C
